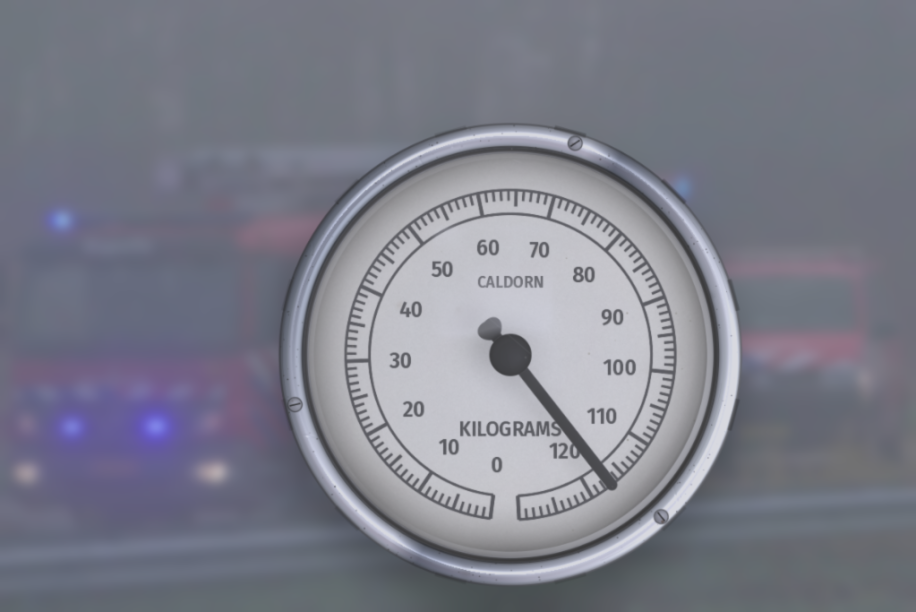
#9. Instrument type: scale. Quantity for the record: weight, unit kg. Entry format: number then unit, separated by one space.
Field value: 117 kg
